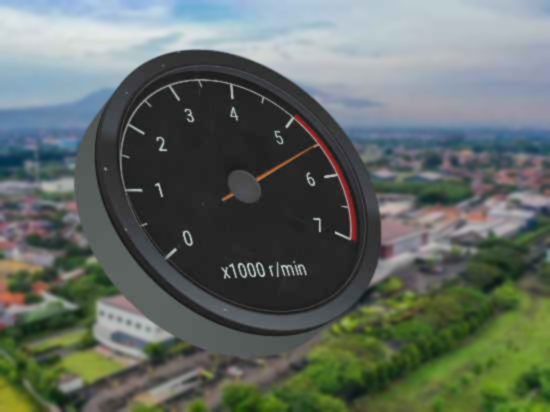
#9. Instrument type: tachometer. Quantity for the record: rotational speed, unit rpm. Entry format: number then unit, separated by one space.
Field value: 5500 rpm
